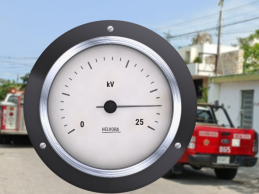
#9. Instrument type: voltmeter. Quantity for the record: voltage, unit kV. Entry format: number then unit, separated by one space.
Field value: 22 kV
